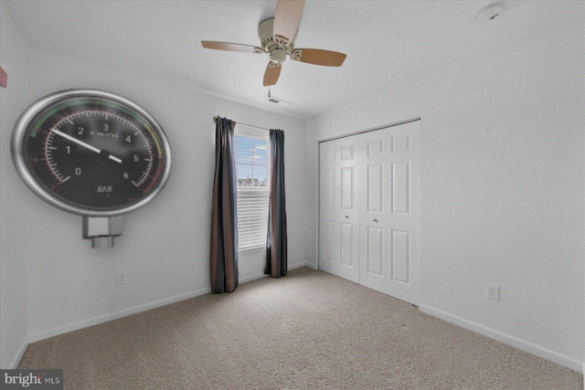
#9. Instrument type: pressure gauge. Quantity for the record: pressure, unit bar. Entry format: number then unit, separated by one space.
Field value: 1.5 bar
